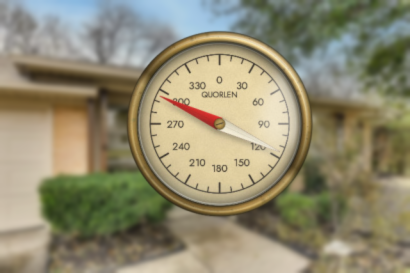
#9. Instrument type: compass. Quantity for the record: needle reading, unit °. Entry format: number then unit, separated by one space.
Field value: 295 °
